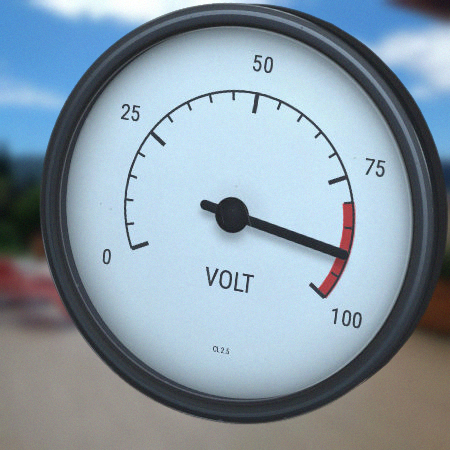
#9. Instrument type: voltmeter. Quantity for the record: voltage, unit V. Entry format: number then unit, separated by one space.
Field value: 90 V
